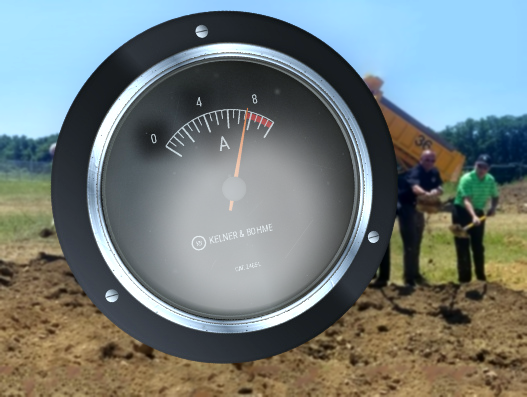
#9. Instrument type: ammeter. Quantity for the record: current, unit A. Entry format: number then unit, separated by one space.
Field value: 7.5 A
